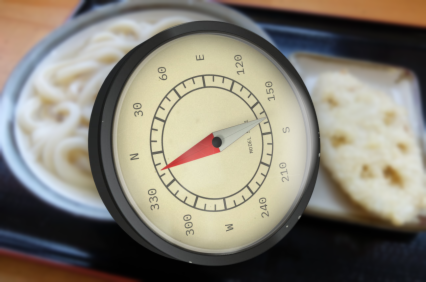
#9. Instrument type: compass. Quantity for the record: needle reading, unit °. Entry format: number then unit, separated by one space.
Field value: 345 °
